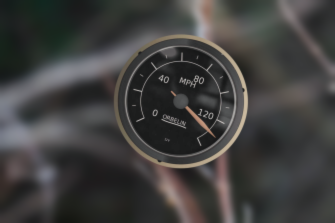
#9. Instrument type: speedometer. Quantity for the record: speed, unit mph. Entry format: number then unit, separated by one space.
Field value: 130 mph
